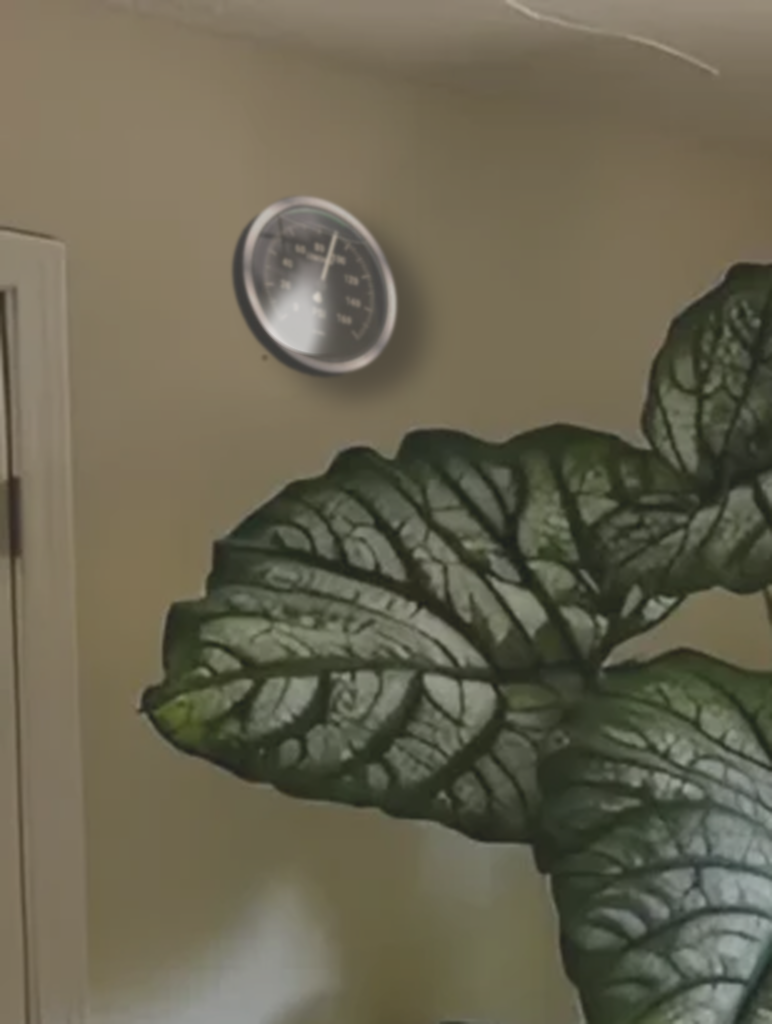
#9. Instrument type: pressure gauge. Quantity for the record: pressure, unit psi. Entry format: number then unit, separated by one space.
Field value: 90 psi
